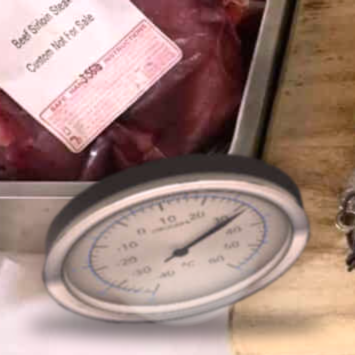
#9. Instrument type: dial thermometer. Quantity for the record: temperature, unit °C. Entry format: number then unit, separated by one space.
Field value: 30 °C
